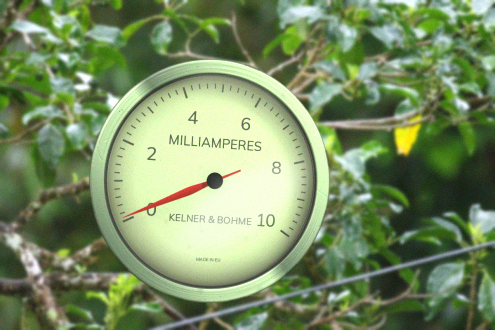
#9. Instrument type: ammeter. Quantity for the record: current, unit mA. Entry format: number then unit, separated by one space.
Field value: 0.1 mA
